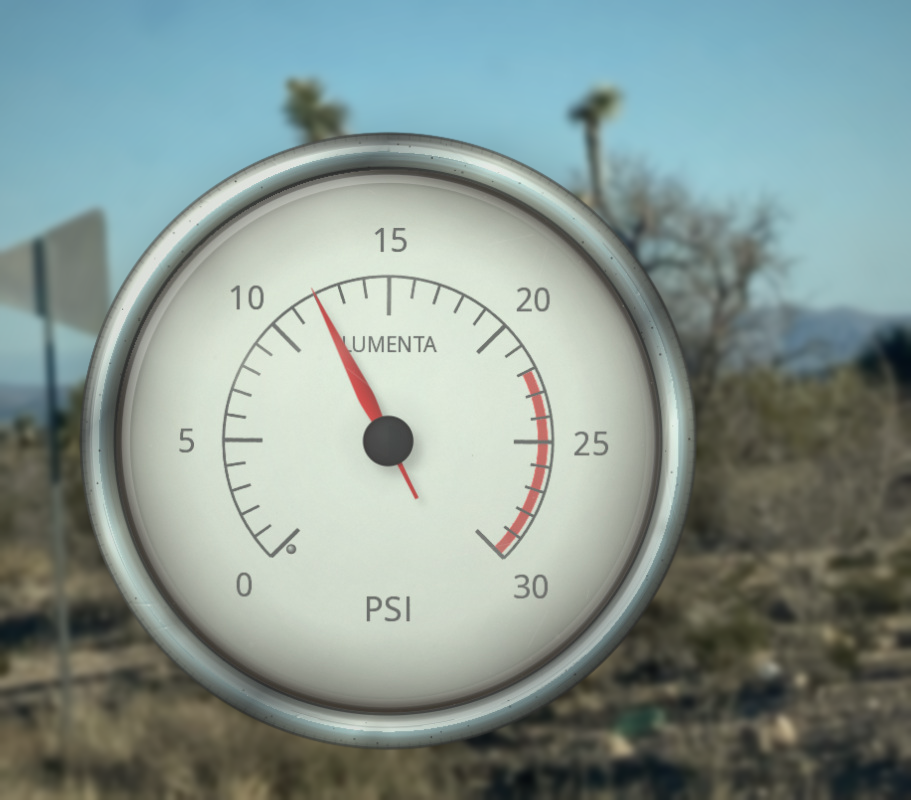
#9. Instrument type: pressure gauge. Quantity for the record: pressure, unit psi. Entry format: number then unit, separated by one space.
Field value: 12 psi
